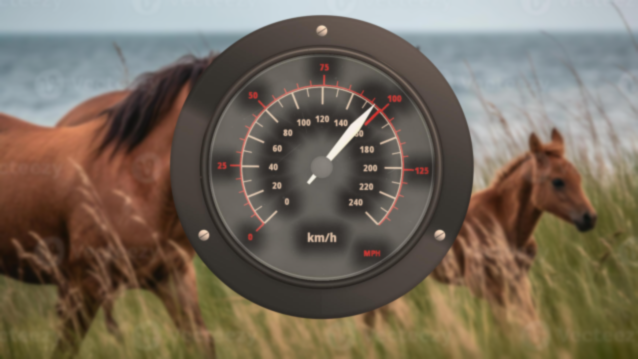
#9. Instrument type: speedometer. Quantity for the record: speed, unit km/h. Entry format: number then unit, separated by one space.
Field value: 155 km/h
